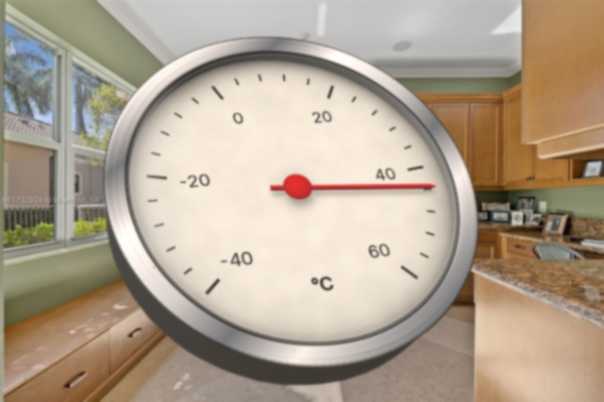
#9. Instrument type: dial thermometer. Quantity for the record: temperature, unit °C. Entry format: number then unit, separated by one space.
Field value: 44 °C
